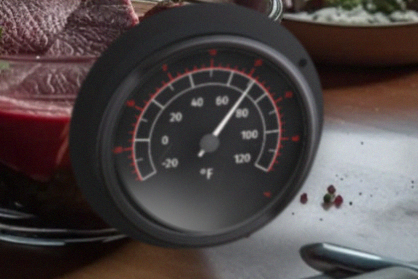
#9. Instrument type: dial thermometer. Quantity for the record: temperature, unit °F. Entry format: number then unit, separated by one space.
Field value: 70 °F
